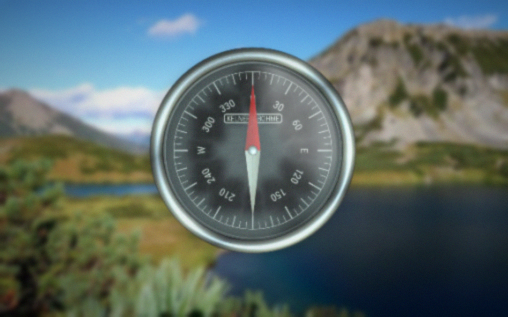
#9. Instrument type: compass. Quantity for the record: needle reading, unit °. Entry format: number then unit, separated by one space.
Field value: 0 °
